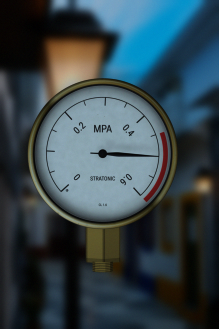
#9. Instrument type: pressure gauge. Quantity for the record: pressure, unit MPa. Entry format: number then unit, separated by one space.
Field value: 0.5 MPa
